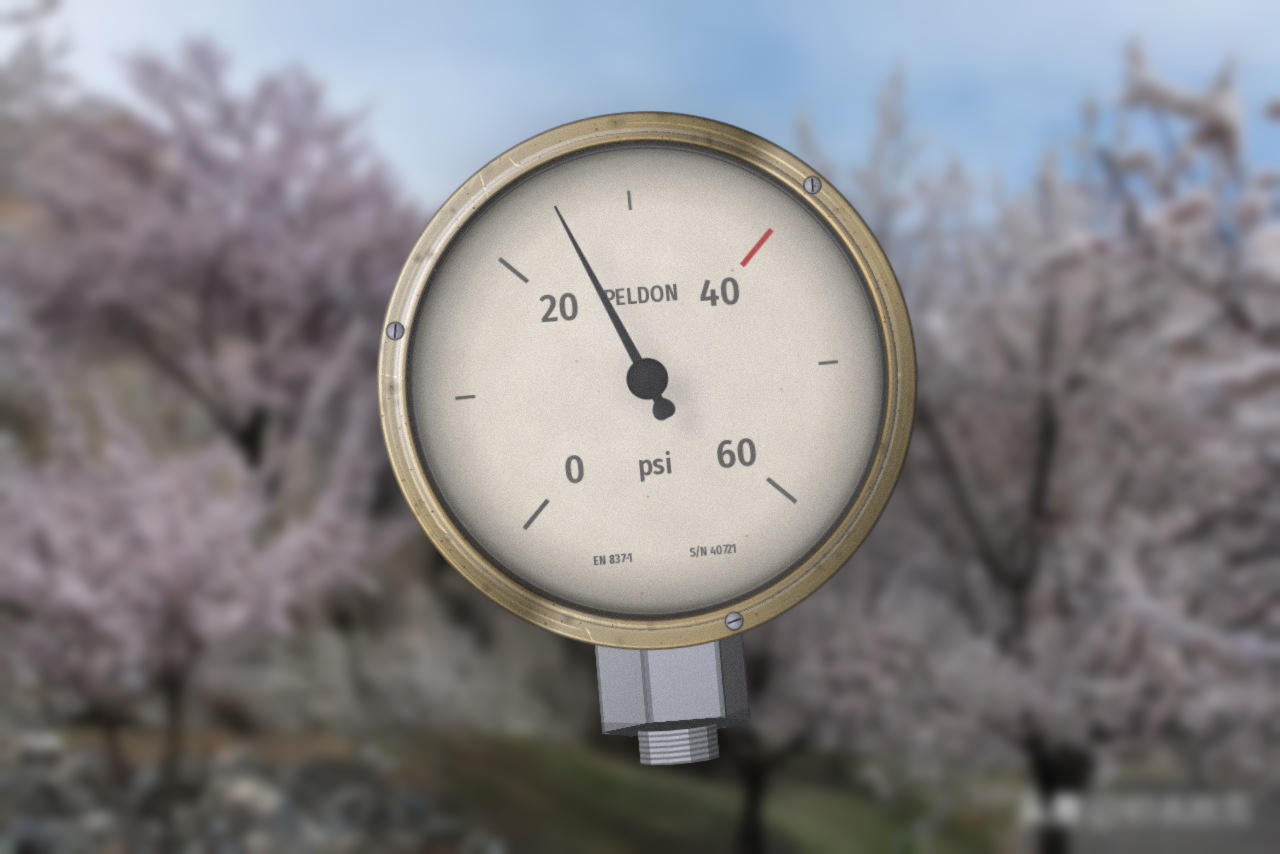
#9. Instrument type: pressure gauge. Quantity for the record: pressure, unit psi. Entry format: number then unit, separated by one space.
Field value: 25 psi
